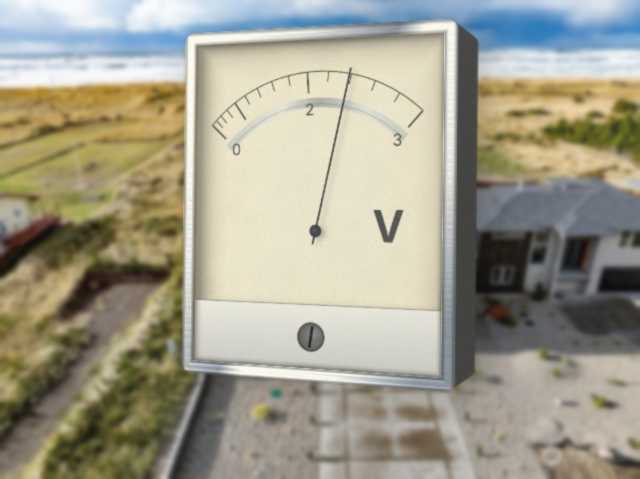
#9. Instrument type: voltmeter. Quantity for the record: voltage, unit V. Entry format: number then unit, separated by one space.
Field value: 2.4 V
